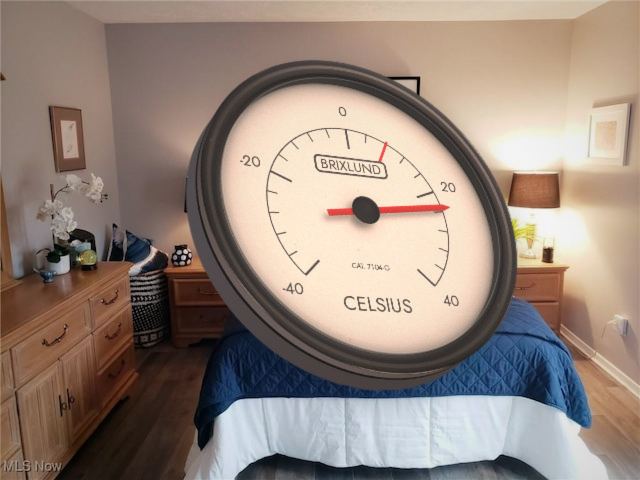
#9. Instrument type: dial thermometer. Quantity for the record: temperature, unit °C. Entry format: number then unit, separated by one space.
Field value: 24 °C
